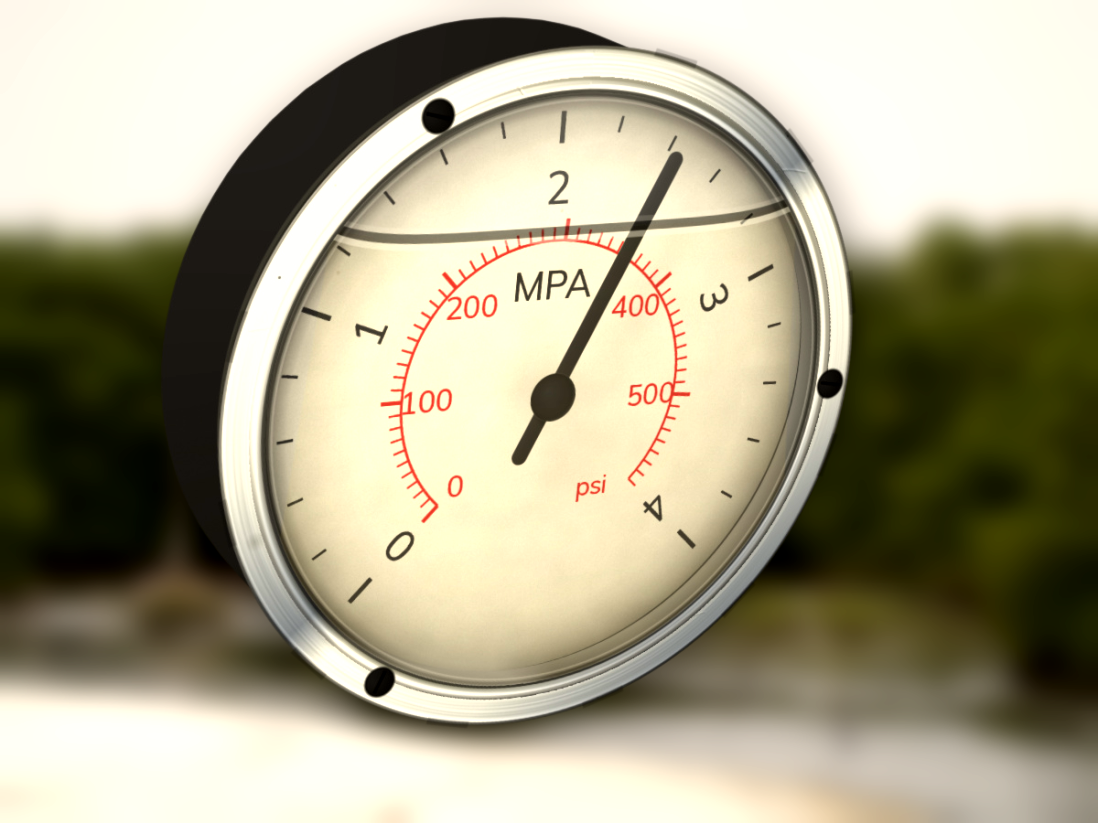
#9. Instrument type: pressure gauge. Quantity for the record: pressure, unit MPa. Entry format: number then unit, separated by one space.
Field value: 2.4 MPa
